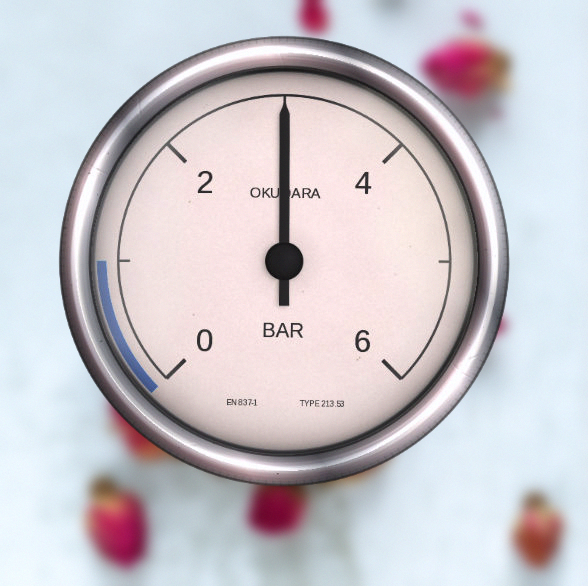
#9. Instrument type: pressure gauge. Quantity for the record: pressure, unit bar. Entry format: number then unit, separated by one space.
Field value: 3 bar
